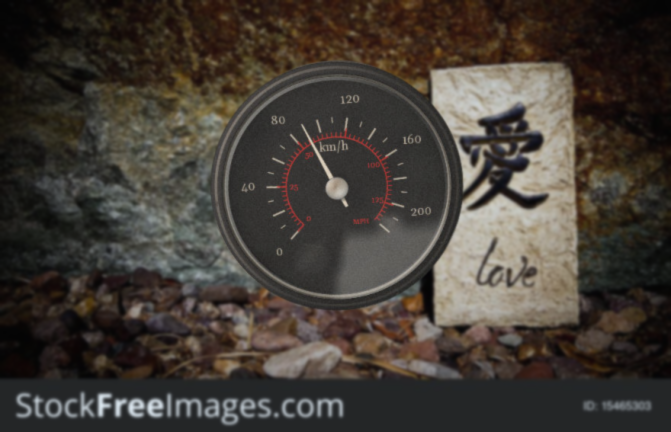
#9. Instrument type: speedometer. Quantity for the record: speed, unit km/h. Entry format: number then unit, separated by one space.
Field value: 90 km/h
